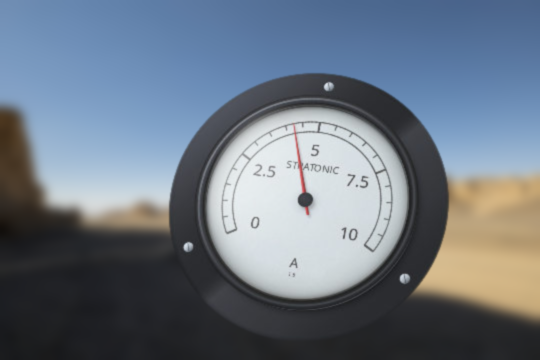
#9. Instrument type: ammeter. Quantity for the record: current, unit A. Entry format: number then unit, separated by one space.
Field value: 4.25 A
